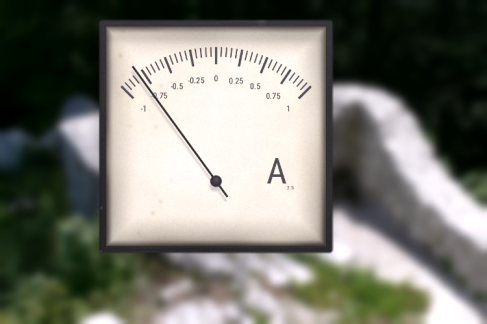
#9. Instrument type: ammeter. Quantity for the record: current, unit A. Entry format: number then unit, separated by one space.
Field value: -0.8 A
